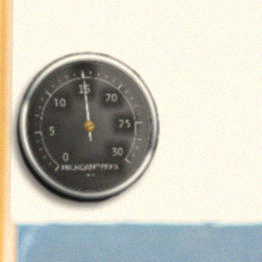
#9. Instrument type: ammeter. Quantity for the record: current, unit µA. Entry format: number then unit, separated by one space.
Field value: 15 µA
